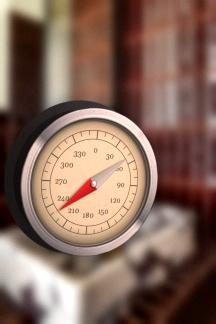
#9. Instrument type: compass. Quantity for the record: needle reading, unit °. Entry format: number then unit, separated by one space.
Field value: 230 °
